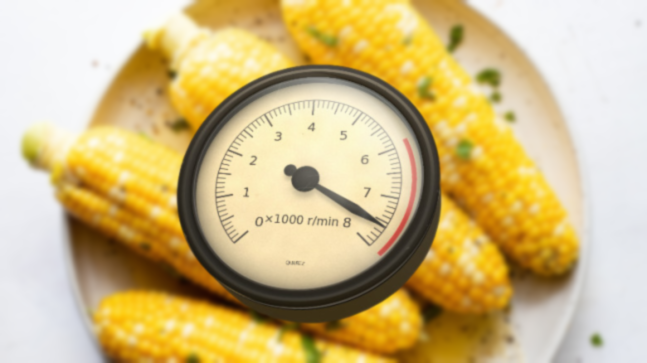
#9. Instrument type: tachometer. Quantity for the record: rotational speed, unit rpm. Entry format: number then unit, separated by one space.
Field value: 7600 rpm
